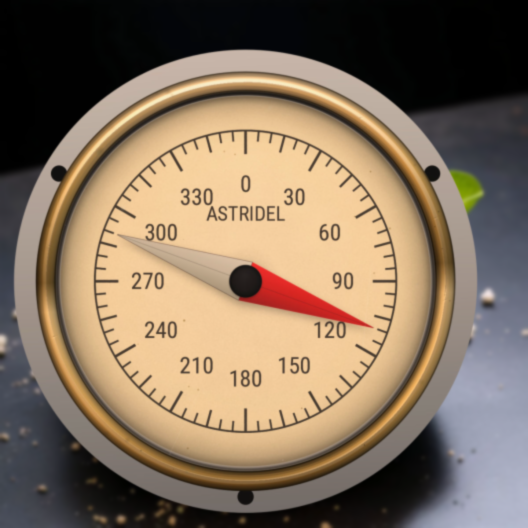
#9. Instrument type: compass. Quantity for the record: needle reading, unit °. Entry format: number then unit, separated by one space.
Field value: 110 °
